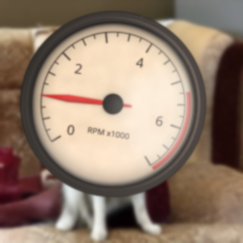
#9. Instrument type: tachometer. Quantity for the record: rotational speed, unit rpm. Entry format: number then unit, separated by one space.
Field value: 1000 rpm
